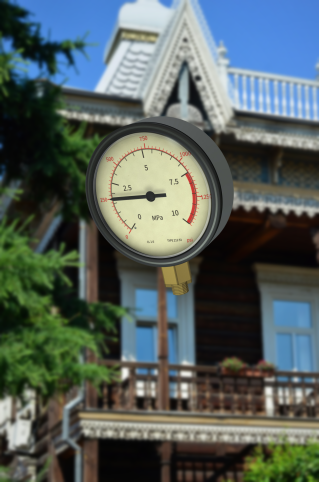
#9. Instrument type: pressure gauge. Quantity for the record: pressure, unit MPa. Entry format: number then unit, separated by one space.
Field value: 1.75 MPa
